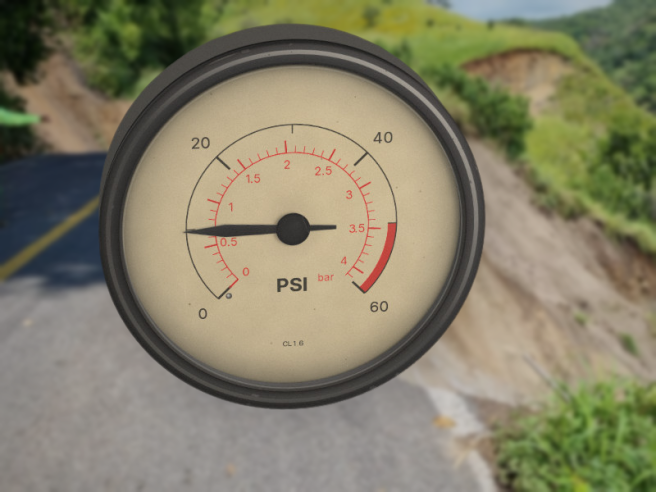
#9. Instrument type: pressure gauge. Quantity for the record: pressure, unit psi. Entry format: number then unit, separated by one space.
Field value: 10 psi
